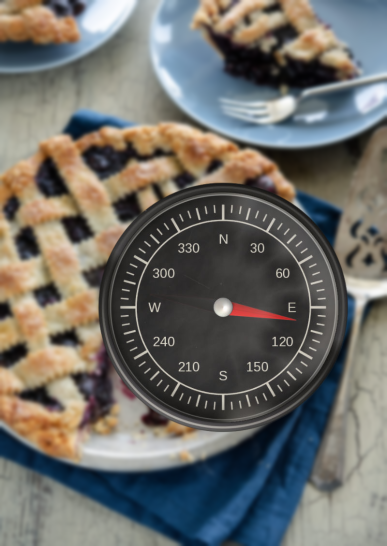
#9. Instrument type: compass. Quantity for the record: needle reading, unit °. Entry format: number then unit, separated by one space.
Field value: 100 °
